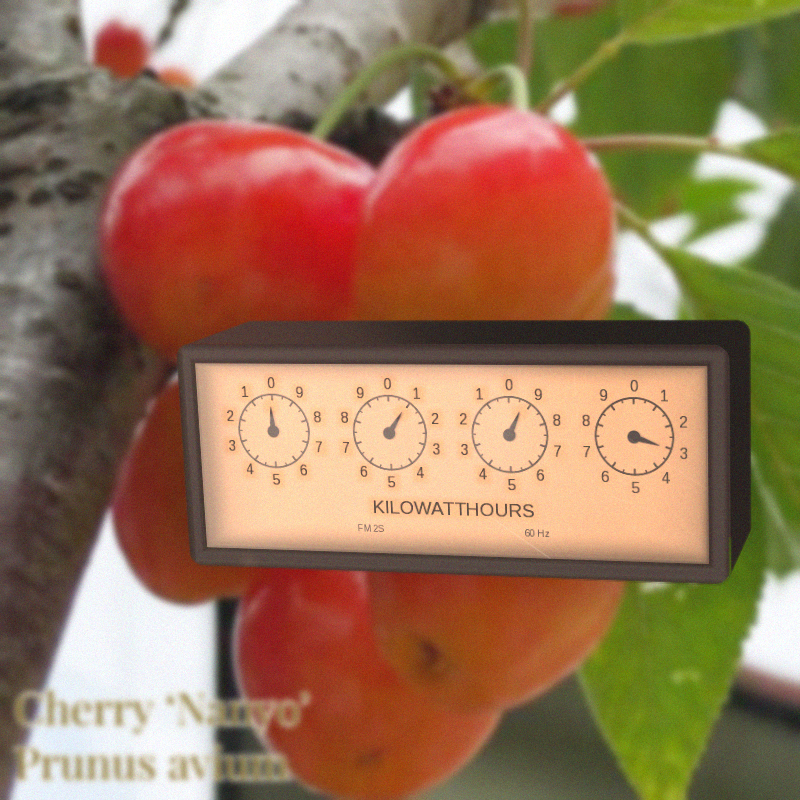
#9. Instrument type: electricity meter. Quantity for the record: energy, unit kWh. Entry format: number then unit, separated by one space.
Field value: 93 kWh
